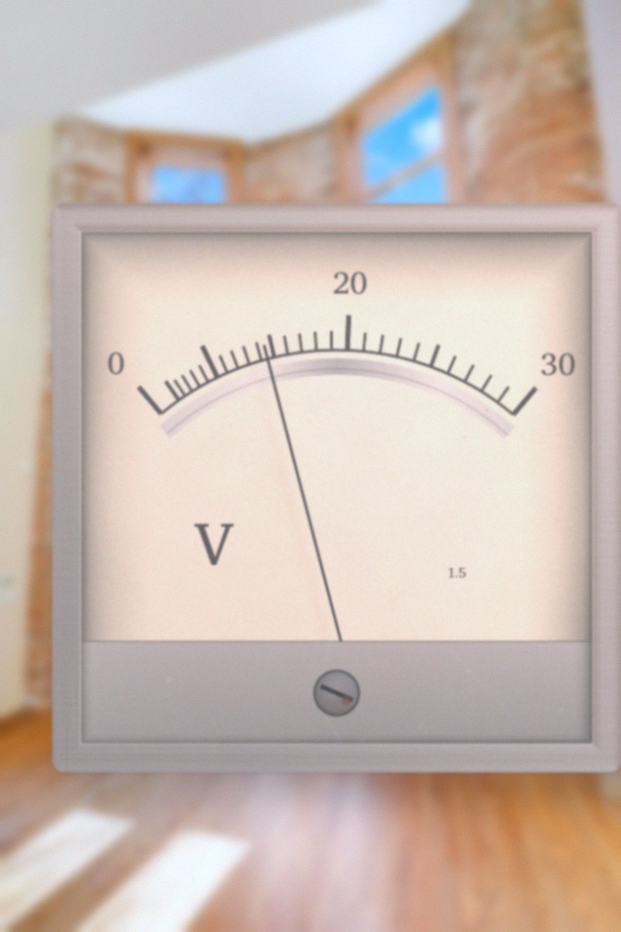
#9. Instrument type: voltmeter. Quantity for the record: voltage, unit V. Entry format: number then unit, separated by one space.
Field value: 14.5 V
